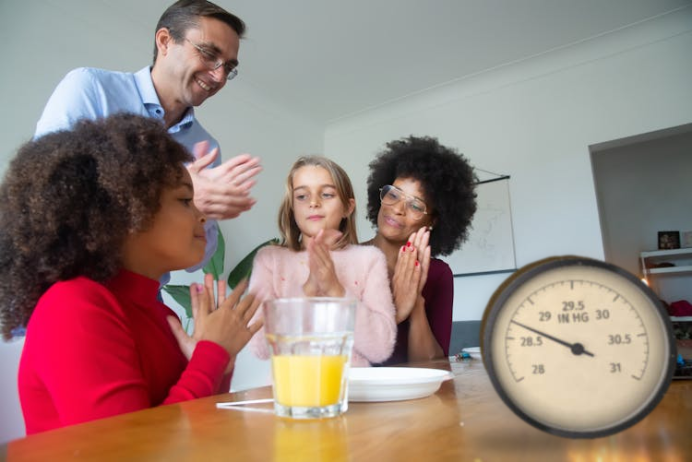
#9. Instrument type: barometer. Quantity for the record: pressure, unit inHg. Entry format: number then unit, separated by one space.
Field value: 28.7 inHg
